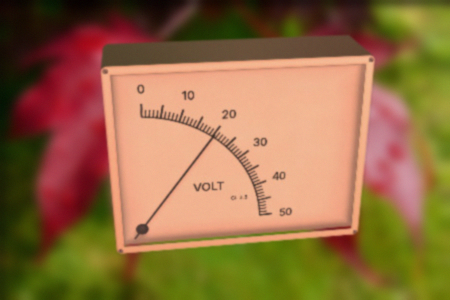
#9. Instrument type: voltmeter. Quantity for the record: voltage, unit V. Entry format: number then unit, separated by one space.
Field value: 20 V
